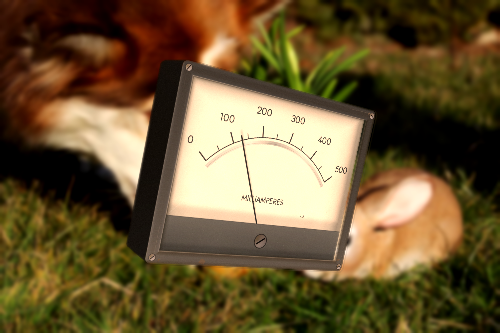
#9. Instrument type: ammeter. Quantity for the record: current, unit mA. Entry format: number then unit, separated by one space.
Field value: 125 mA
